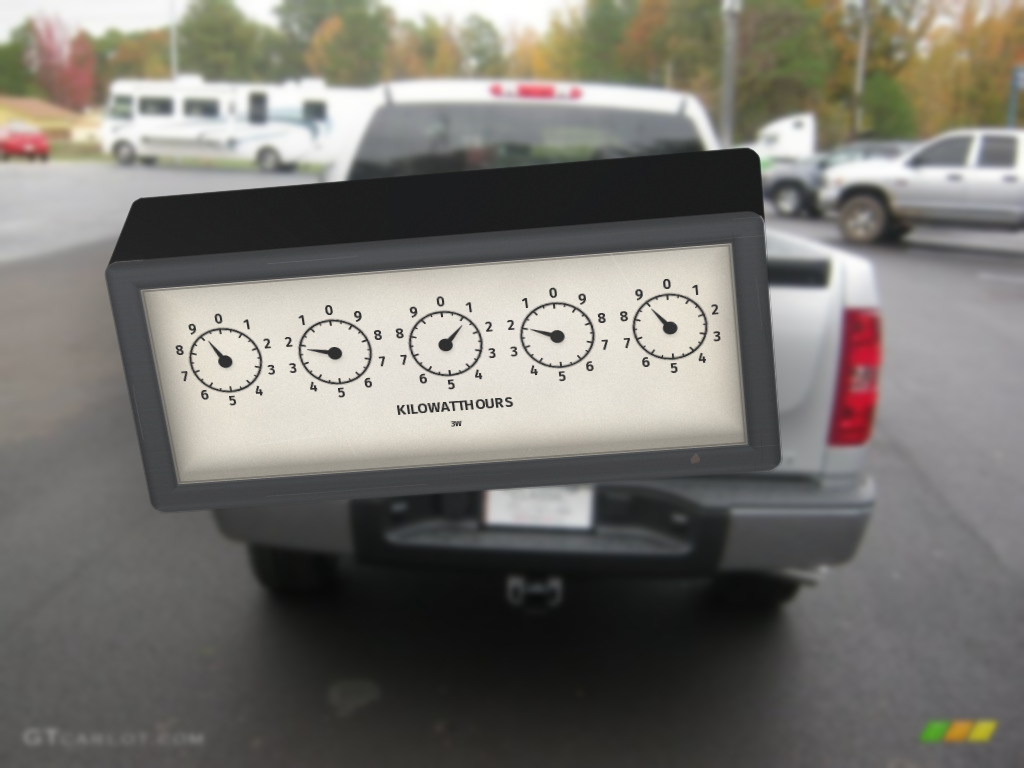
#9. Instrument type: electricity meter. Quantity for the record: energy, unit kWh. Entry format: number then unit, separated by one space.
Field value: 92119 kWh
